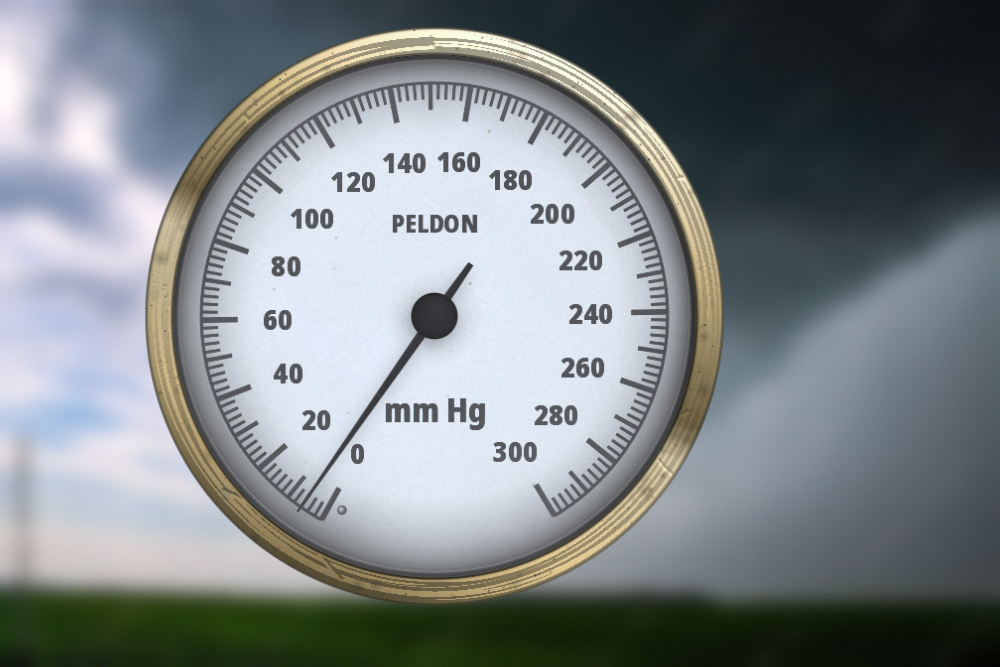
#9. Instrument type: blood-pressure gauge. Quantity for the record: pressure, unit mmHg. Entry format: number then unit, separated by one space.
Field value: 6 mmHg
